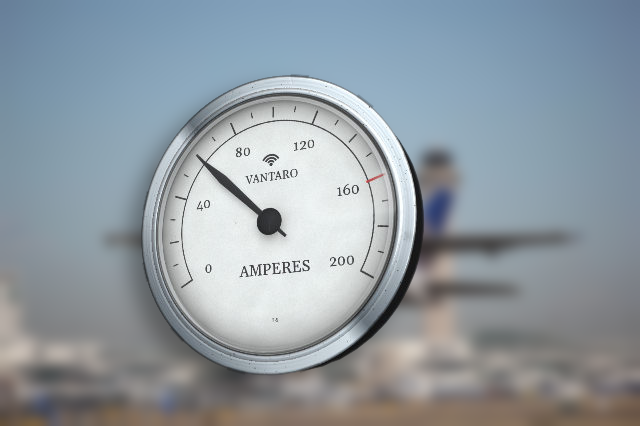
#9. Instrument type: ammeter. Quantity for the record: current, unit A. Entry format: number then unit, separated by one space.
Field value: 60 A
